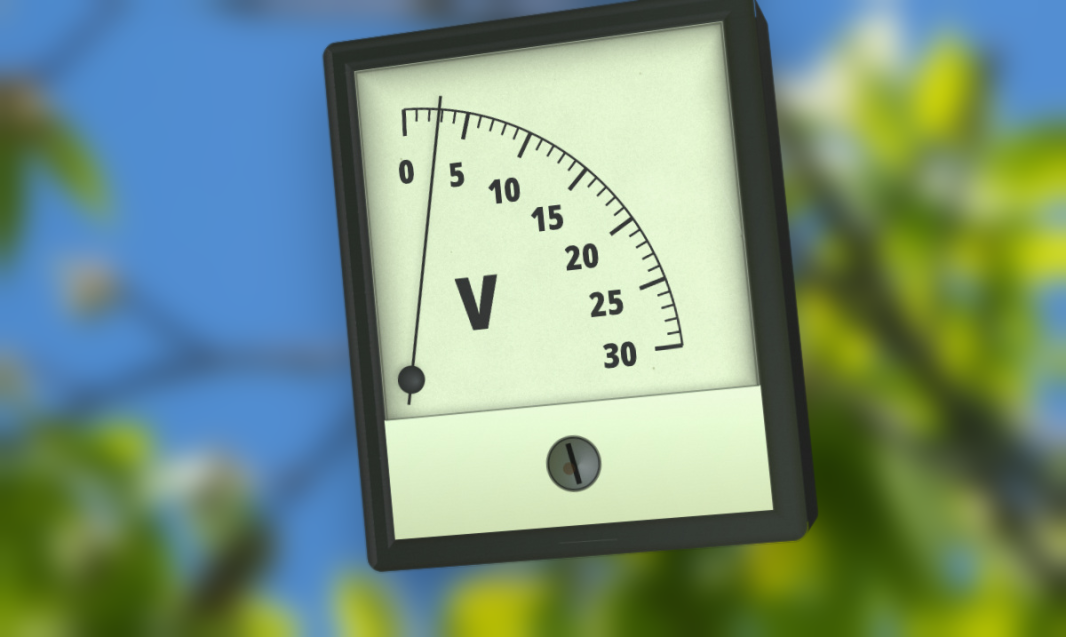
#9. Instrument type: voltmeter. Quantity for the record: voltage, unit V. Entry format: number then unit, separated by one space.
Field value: 3 V
